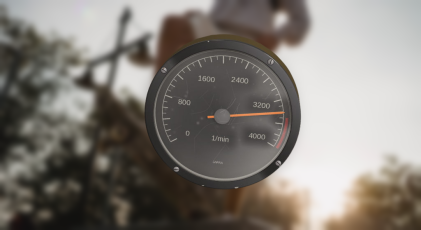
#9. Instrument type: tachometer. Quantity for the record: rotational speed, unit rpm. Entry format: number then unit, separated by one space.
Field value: 3400 rpm
